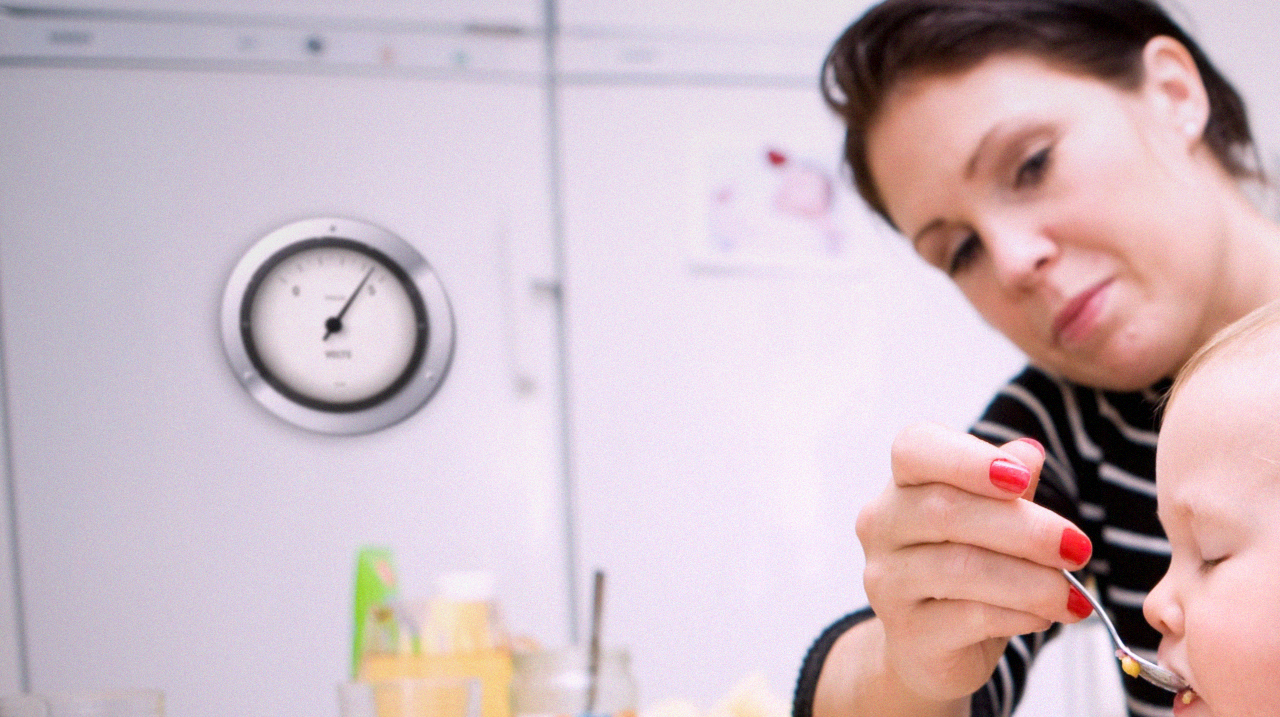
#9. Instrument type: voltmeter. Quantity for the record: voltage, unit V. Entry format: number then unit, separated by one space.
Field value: 4.5 V
